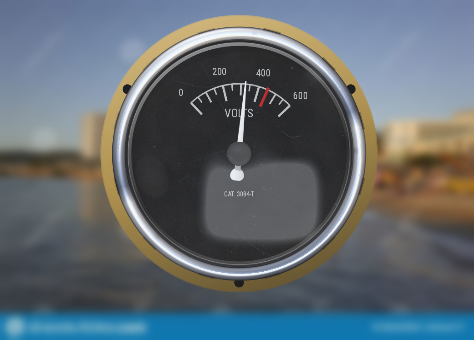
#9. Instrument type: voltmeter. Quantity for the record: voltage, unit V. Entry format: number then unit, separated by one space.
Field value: 325 V
